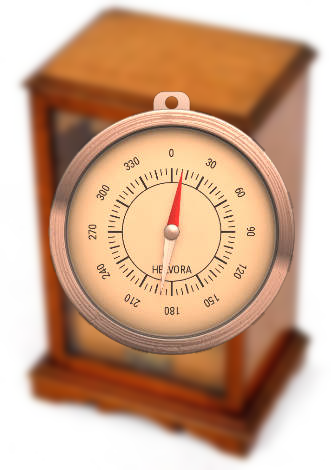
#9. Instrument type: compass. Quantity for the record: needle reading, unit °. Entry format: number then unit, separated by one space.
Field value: 10 °
